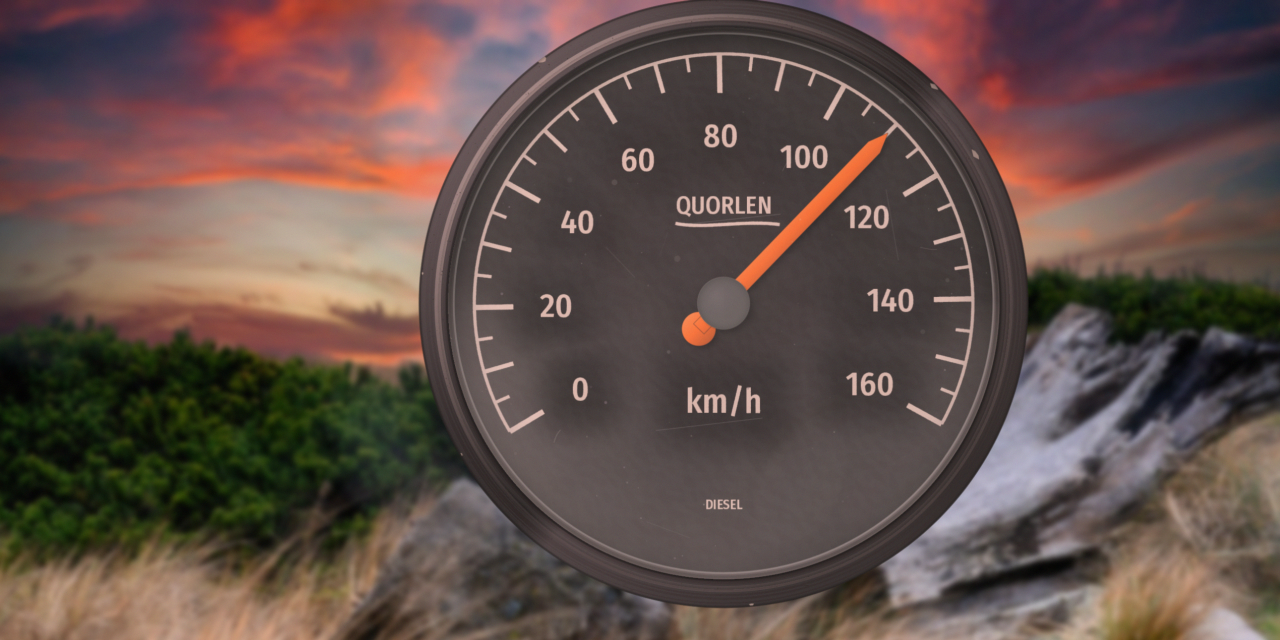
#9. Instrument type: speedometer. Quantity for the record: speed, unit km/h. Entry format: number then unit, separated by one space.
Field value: 110 km/h
